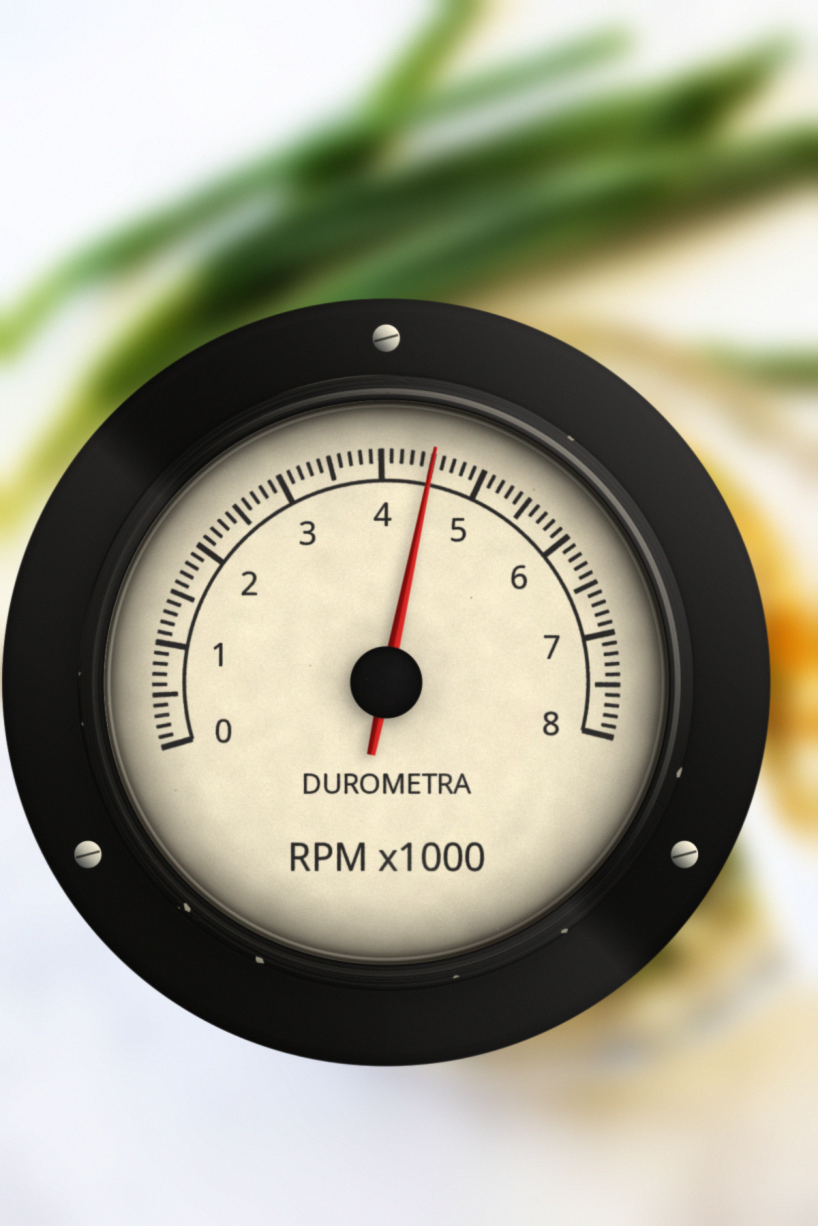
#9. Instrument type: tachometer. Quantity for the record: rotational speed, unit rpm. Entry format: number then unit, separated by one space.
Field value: 4500 rpm
